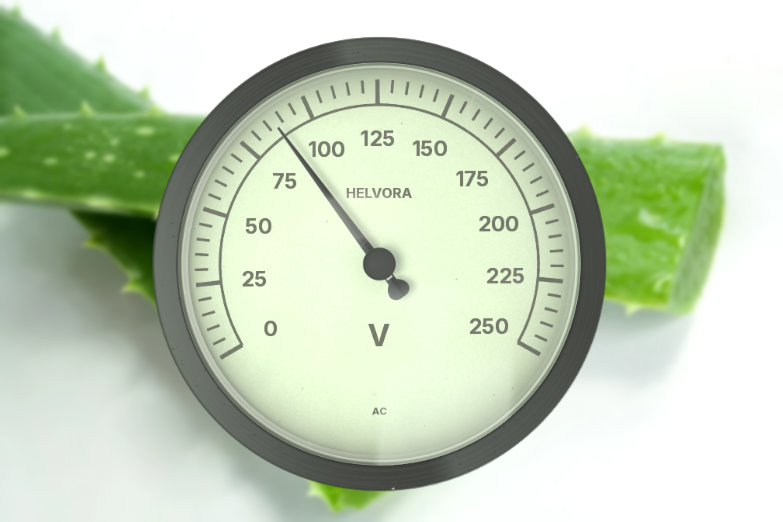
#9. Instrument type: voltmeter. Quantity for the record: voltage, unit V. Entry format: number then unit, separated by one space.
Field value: 87.5 V
